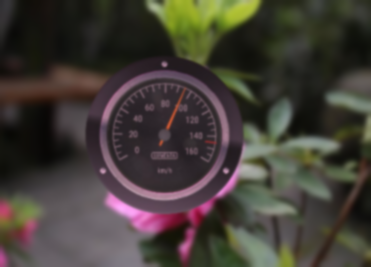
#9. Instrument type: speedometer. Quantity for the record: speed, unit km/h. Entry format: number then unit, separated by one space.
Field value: 95 km/h
